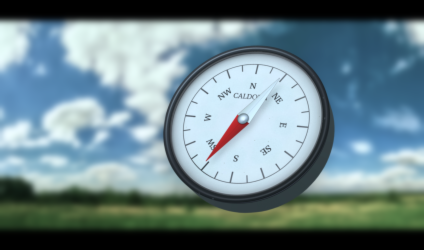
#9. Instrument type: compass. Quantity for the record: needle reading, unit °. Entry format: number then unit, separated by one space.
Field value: 210 °
